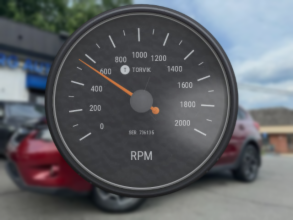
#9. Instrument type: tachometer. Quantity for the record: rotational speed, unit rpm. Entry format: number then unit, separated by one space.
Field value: 550 rpm
